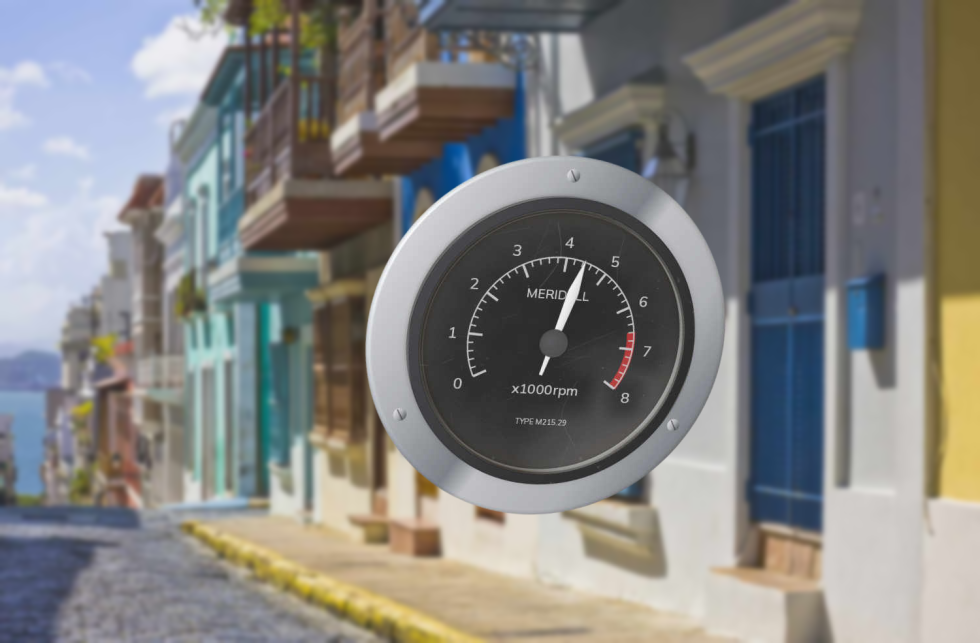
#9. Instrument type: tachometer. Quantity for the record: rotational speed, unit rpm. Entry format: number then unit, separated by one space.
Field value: 4400 rpm
